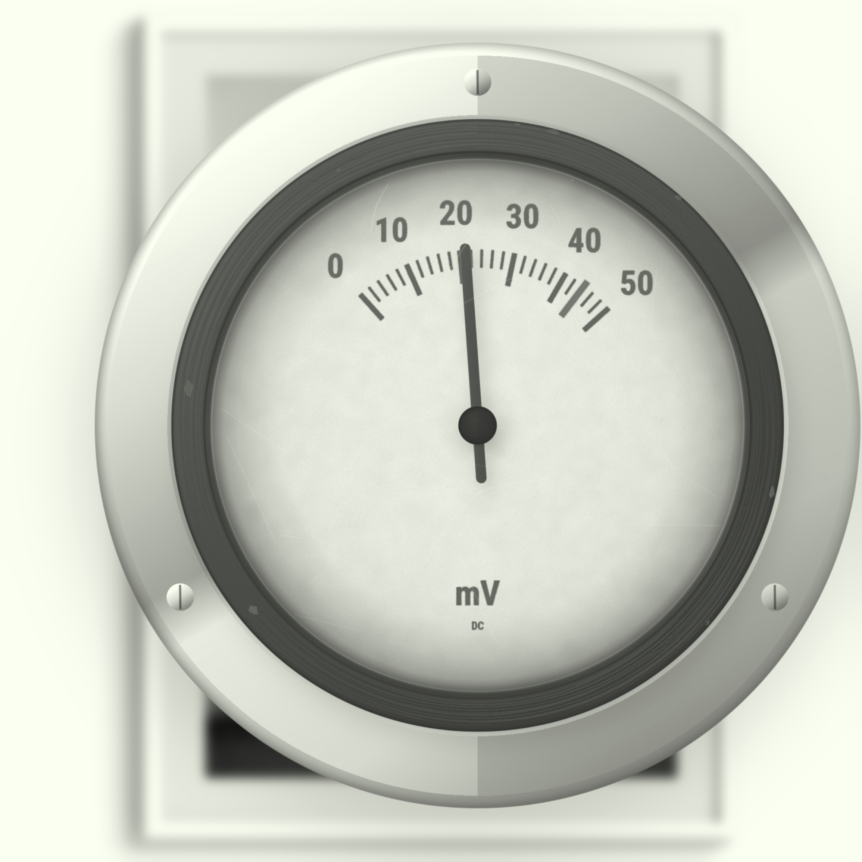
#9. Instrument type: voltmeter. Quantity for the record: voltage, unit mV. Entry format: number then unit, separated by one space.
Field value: 21 mV
